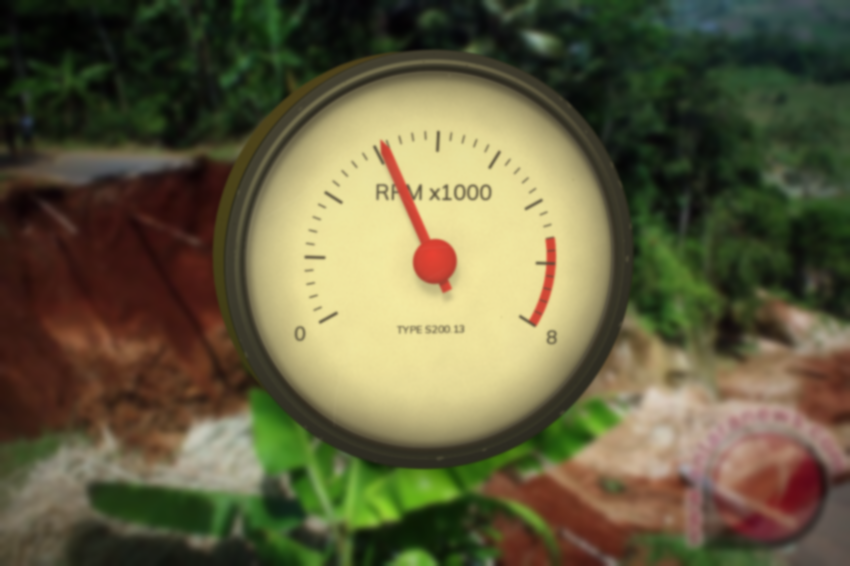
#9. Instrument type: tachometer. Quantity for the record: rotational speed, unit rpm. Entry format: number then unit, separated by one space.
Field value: 3100 rpm
